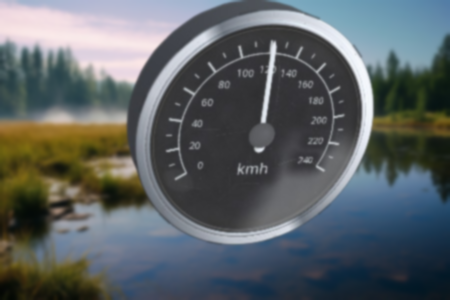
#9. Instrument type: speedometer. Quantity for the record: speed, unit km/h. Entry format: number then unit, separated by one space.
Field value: 120 km/h
